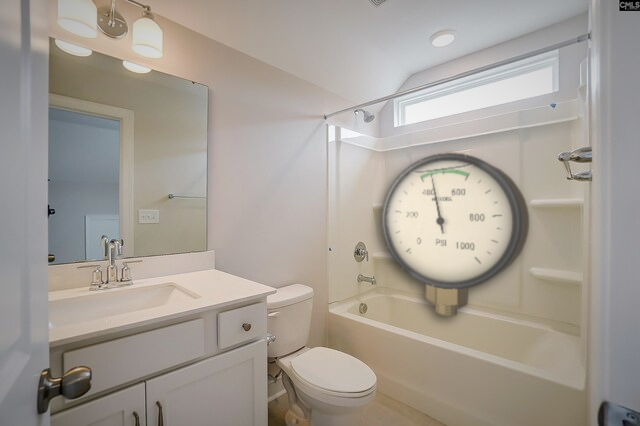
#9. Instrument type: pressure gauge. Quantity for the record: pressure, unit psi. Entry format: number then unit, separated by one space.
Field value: 450 psi
